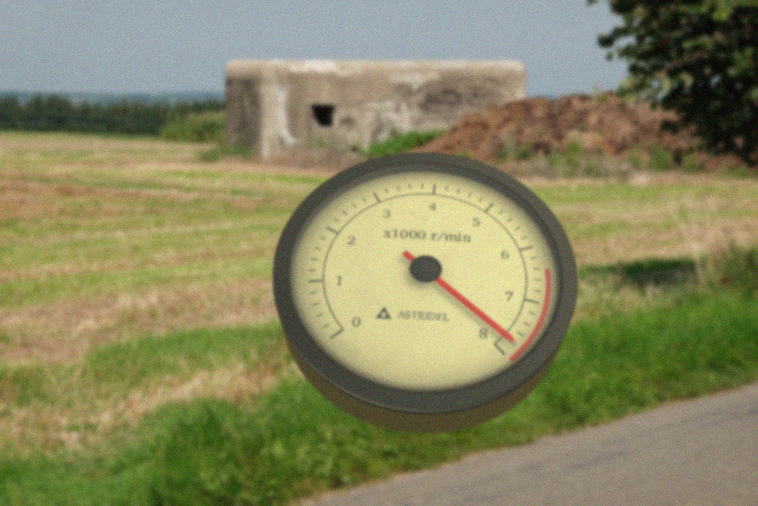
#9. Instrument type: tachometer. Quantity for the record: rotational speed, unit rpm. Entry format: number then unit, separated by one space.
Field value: 7800 rpm
